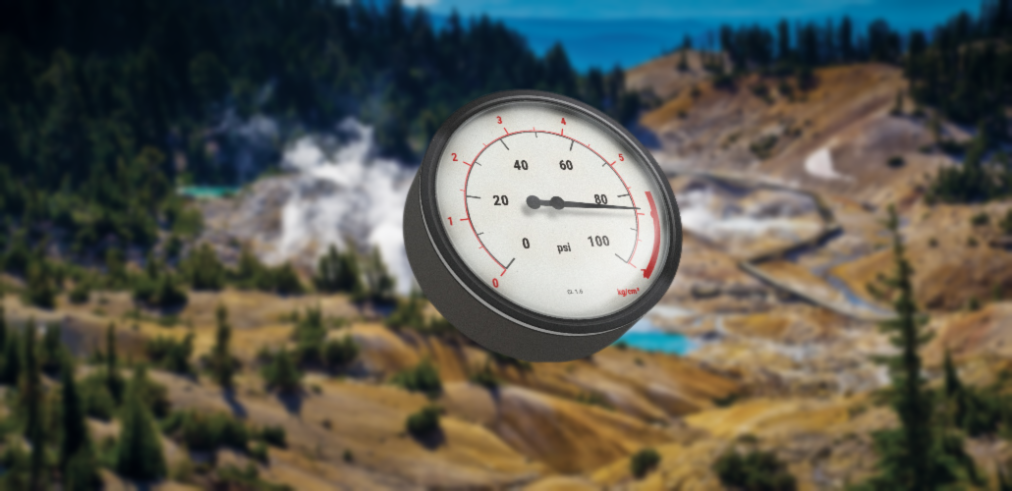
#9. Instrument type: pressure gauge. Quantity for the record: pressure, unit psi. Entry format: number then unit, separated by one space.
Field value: 85 psi
